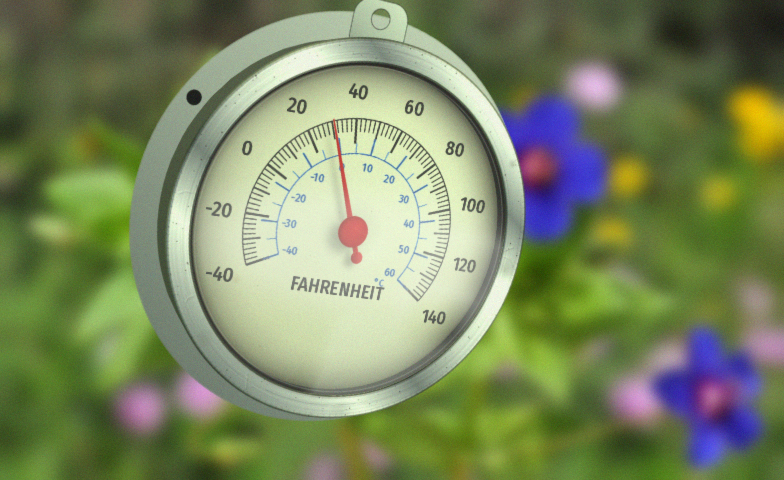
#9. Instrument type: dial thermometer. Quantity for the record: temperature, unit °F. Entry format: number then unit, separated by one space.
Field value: 30 °F
